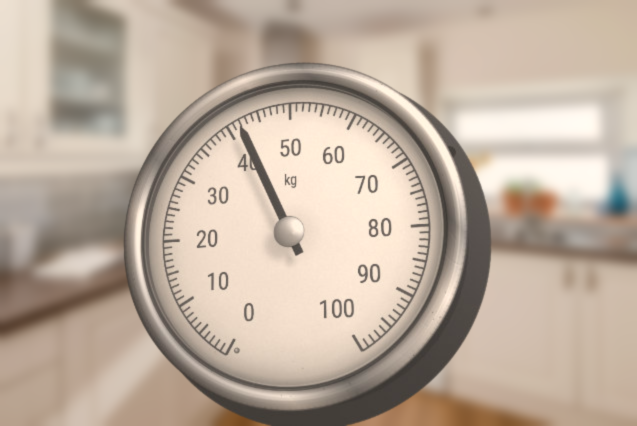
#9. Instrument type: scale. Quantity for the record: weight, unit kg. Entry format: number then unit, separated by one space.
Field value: 42 kg
